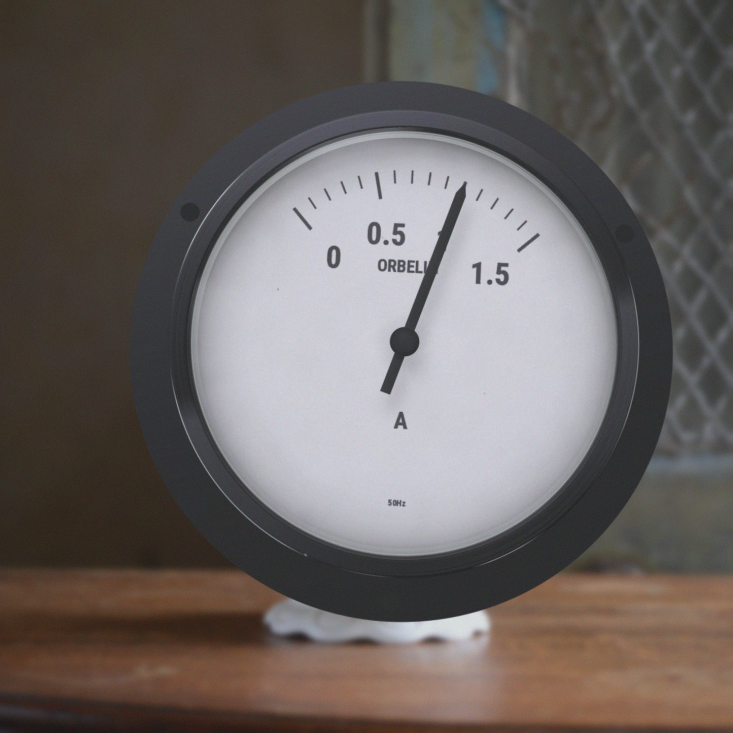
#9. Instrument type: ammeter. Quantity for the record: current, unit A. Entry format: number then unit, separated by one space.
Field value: 1 A
